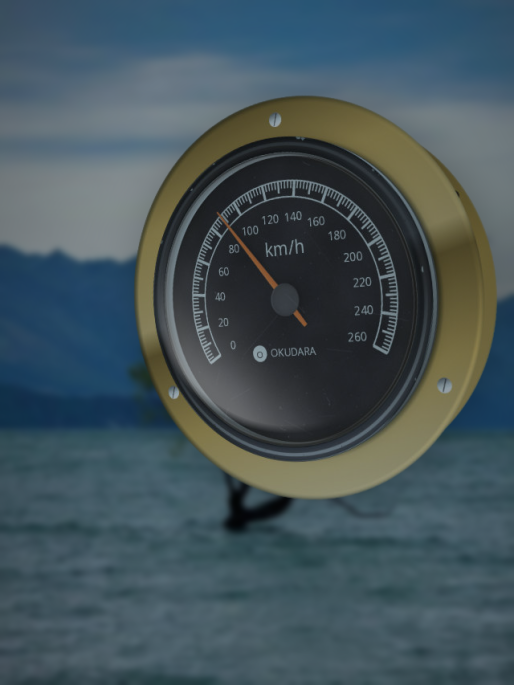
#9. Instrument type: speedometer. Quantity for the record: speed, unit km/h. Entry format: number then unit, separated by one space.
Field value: 90 km/h
